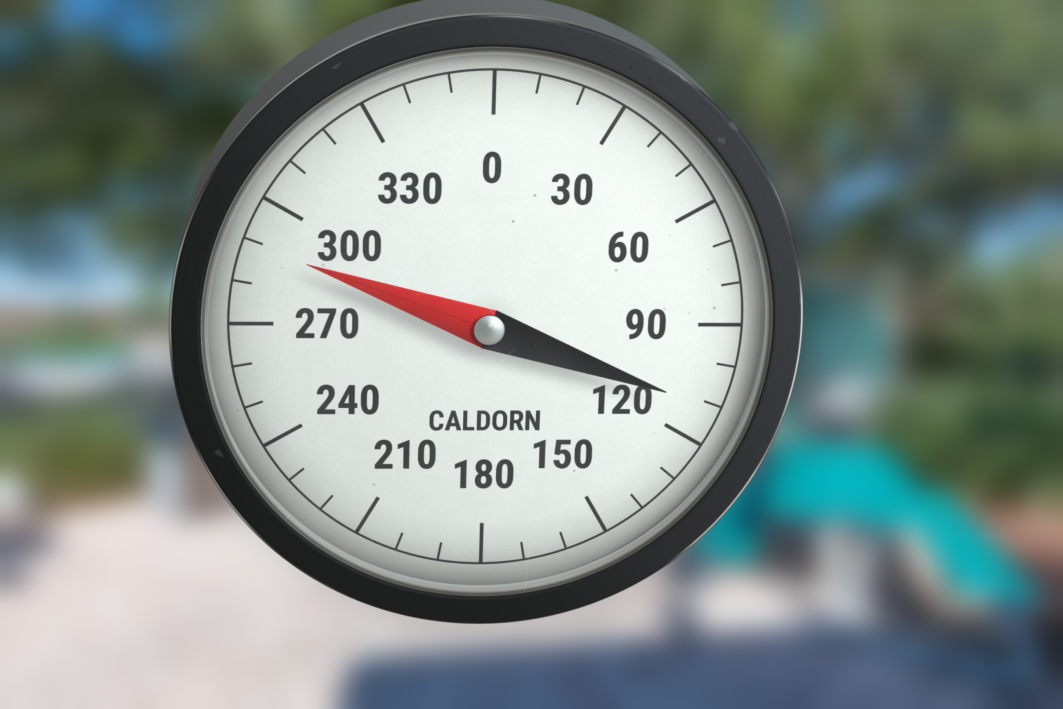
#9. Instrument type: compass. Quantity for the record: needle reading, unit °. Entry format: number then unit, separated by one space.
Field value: 290 °
